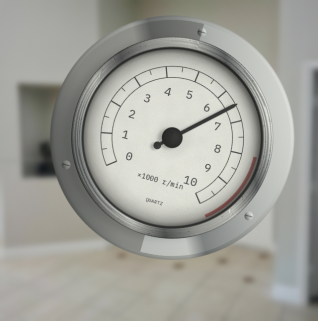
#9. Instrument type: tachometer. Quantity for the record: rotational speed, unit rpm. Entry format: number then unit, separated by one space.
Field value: 6500 rpm
